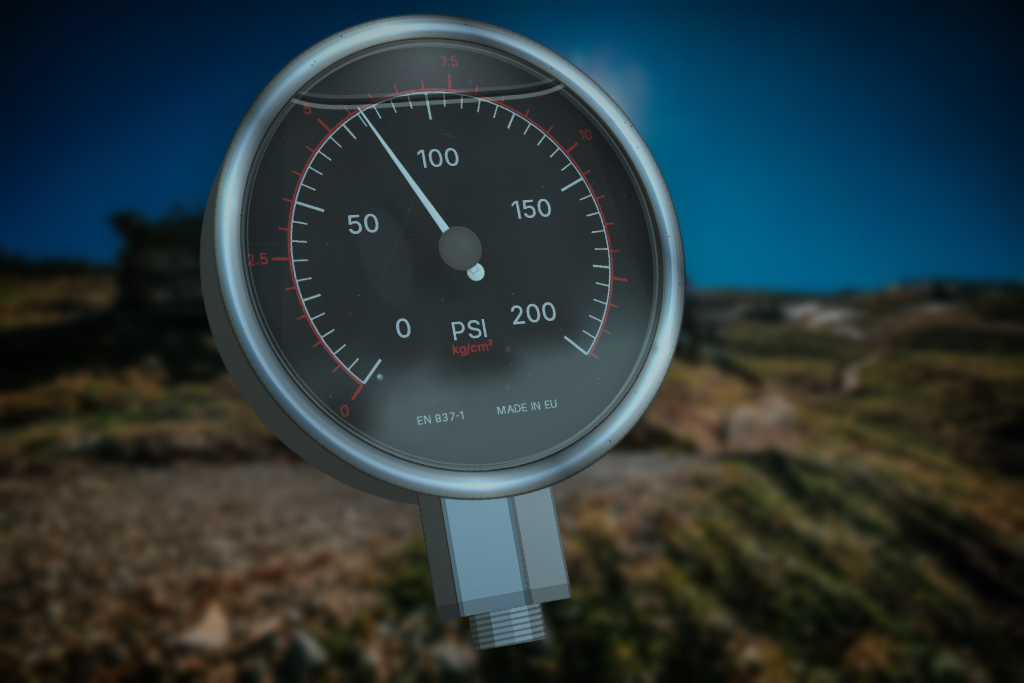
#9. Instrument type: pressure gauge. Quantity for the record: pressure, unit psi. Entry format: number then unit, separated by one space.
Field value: 80 psi
